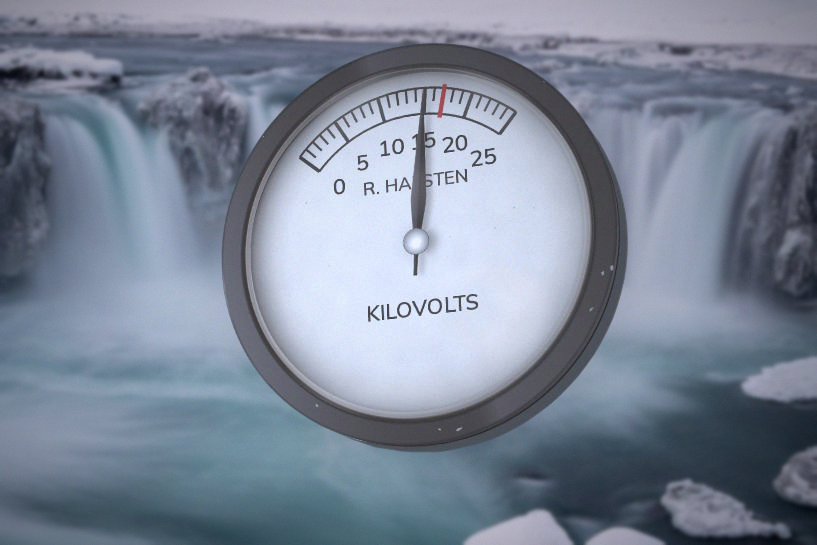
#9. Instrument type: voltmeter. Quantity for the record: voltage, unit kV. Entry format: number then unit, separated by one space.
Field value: 15 kV
